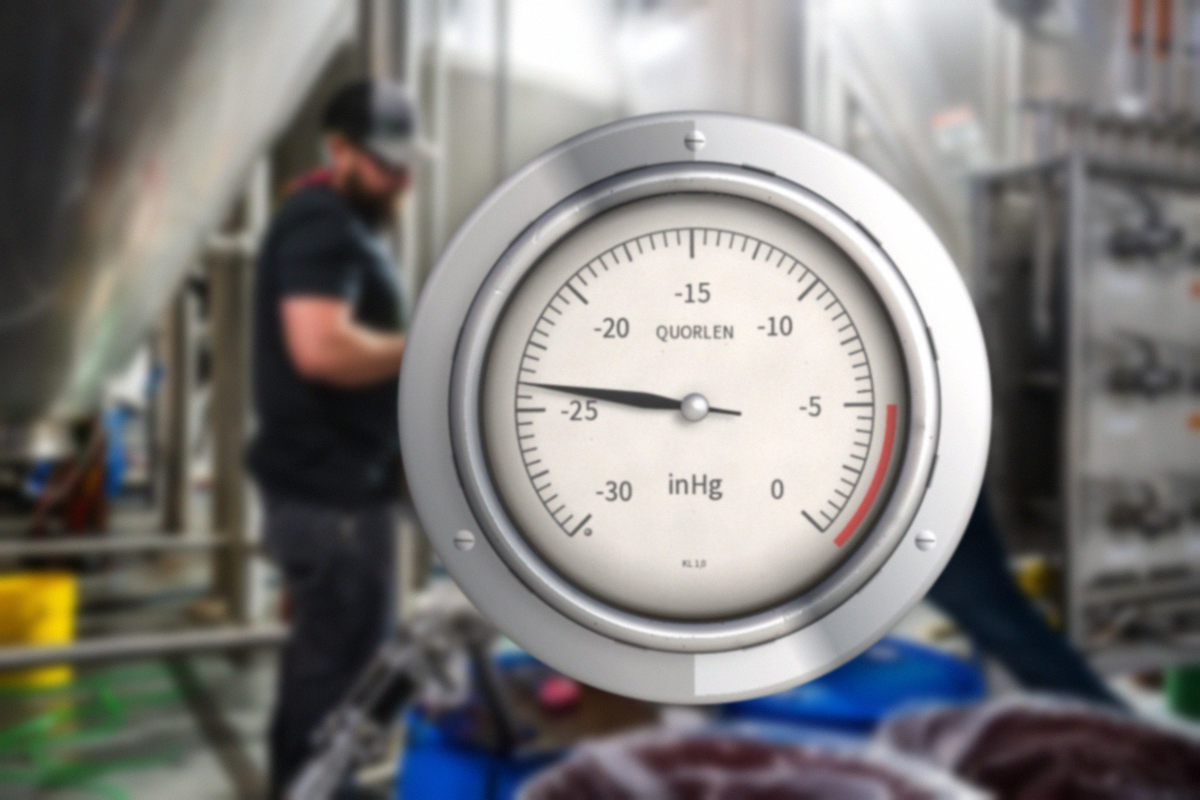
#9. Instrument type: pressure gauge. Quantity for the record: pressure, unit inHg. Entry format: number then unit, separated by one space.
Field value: -24 inHg
